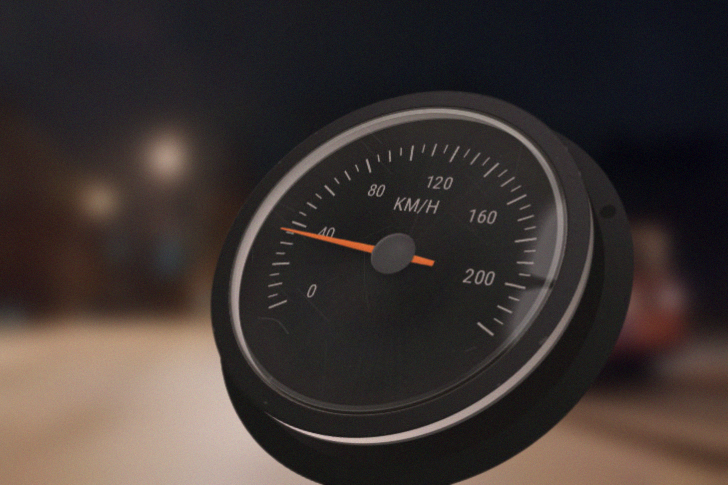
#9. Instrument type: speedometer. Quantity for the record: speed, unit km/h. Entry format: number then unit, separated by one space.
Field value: 35 km/h
